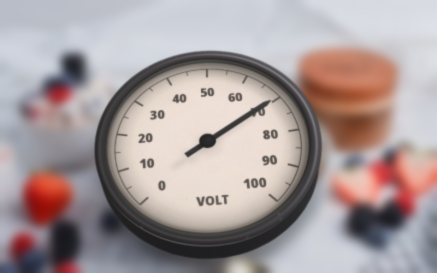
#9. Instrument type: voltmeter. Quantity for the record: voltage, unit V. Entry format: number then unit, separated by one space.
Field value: 70 V
